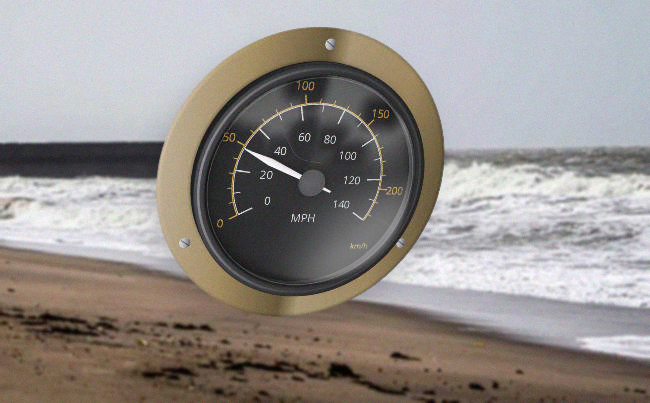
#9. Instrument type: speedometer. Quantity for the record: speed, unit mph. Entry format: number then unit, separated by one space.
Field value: 30 mph
